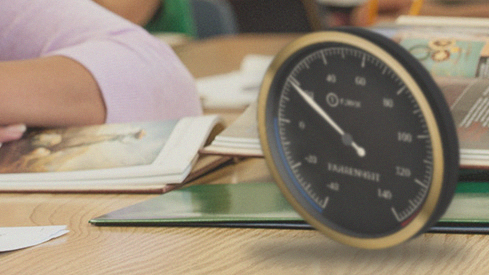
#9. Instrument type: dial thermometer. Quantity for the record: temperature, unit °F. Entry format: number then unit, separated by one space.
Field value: 20 °F
